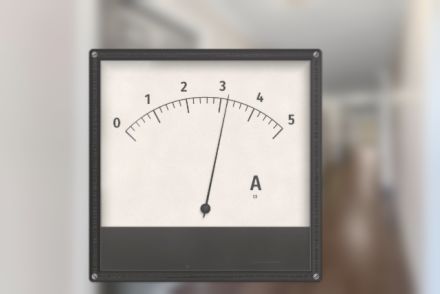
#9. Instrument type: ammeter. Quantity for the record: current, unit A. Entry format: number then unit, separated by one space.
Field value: 3.2 A
